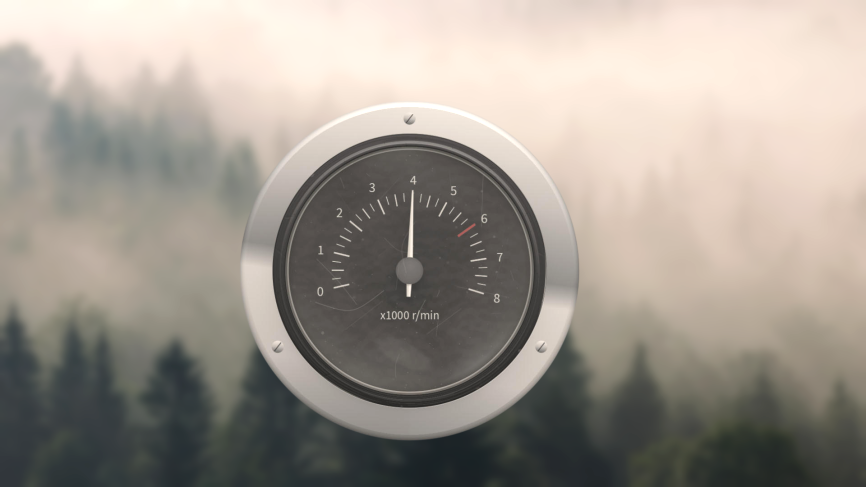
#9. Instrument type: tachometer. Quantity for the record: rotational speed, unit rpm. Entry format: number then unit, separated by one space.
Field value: 4000 rpm
